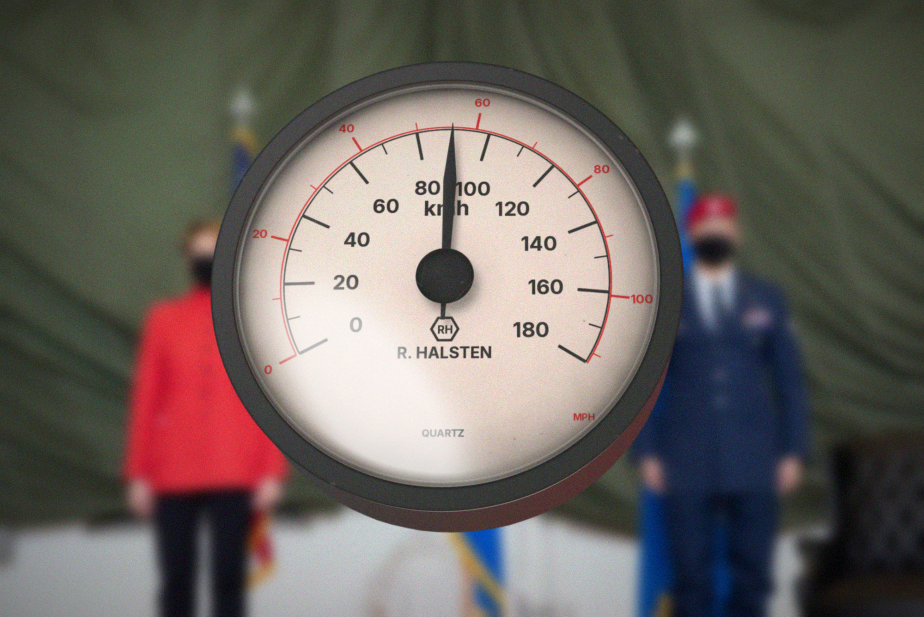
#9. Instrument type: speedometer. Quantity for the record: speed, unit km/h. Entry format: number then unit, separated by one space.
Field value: 90 km/h
